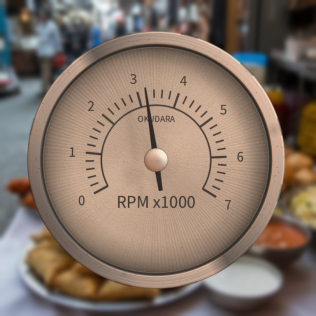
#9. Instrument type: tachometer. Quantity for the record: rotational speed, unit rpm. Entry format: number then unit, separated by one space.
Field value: 3200 rpm
